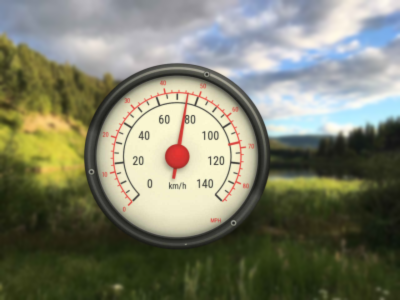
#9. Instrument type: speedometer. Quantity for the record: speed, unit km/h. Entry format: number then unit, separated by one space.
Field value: 75 km/h
